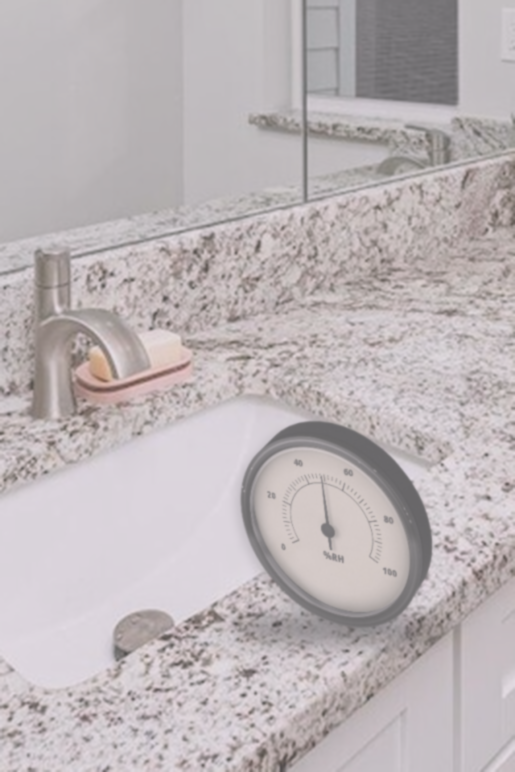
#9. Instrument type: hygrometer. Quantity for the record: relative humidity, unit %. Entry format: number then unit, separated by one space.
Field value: 50 %
